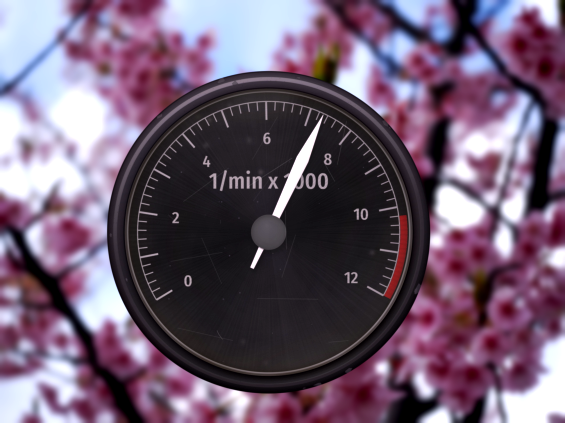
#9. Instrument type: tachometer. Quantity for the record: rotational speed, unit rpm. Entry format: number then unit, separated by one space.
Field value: 7300 rpm
